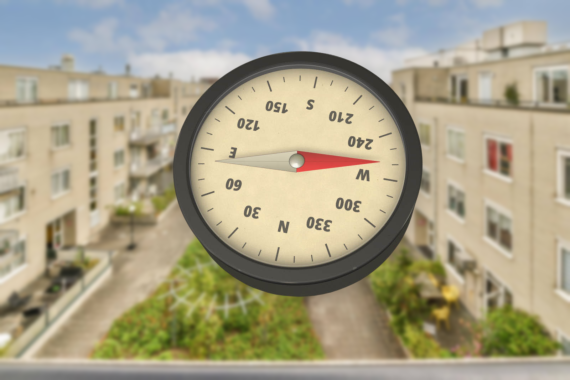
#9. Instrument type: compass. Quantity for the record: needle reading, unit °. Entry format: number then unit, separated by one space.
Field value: 260 °
